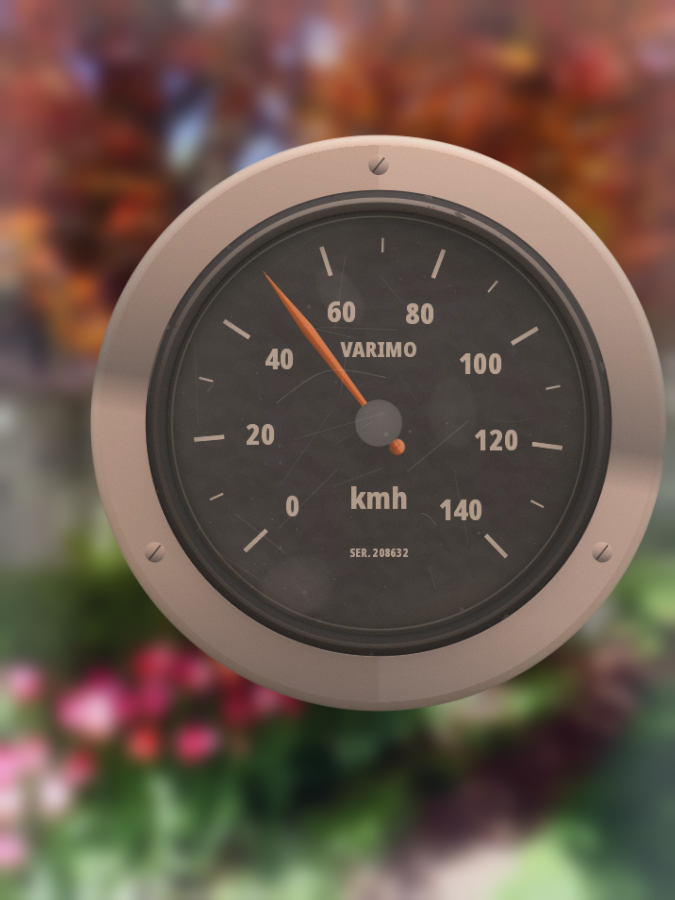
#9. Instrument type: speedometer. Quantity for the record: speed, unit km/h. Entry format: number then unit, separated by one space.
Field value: 50 km/h
